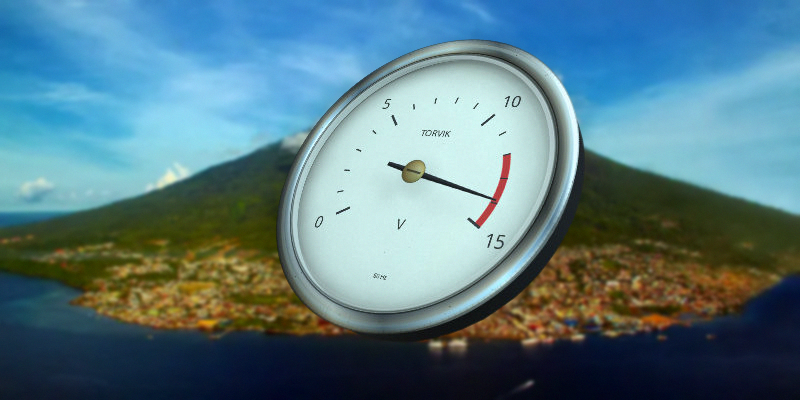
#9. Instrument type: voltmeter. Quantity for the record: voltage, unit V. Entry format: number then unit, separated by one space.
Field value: 14 V
